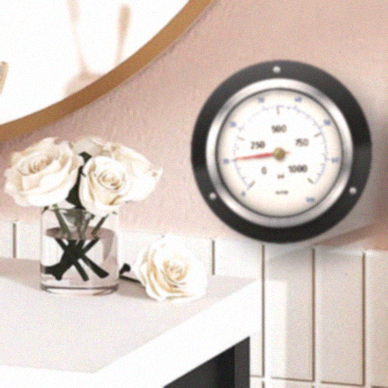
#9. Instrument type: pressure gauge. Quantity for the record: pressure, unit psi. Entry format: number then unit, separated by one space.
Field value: 150 psi
